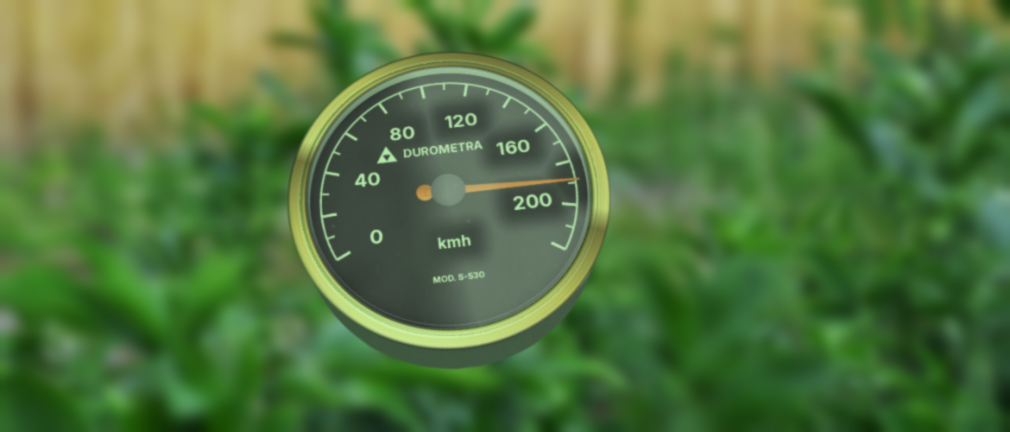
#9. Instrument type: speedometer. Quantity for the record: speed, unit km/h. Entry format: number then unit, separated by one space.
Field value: 190 km/h
